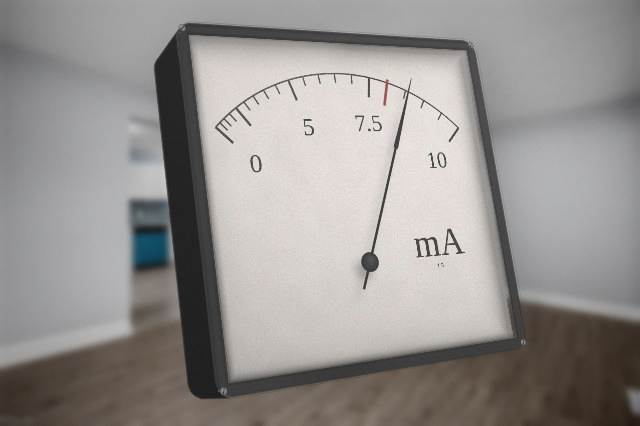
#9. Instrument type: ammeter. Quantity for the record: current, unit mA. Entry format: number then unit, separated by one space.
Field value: 8.5 mA
